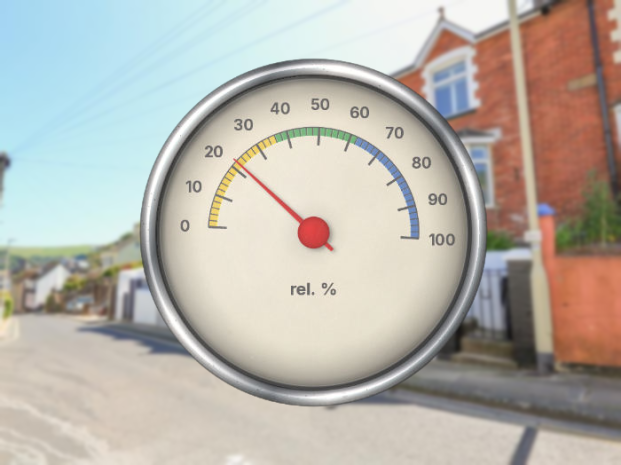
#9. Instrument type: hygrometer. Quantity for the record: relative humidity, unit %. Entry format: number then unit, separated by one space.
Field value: 22 %
